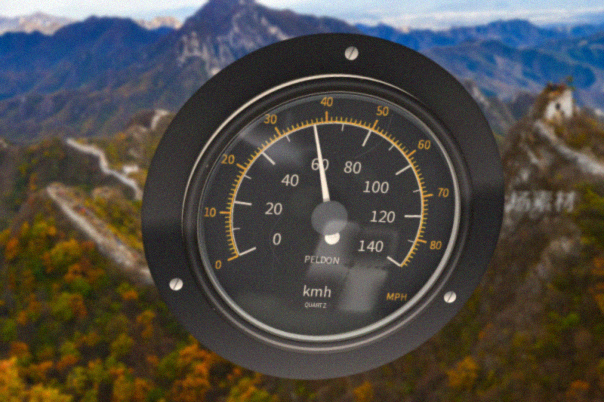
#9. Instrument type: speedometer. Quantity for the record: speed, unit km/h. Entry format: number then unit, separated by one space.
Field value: 60 km/h
